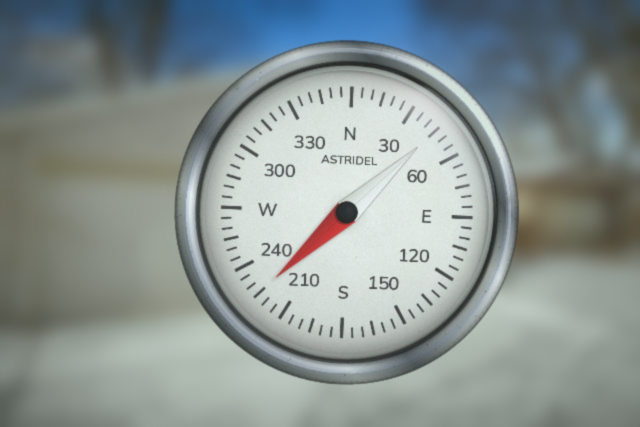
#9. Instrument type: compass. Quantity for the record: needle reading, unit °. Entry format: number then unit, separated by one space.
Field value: 225 °
